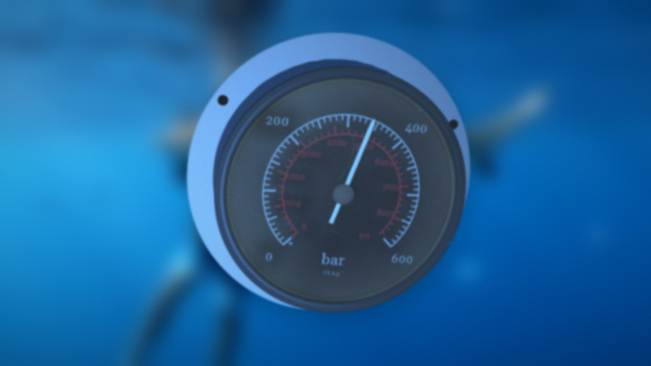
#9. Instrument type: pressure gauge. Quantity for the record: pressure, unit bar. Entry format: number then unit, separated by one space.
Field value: 340 bar
